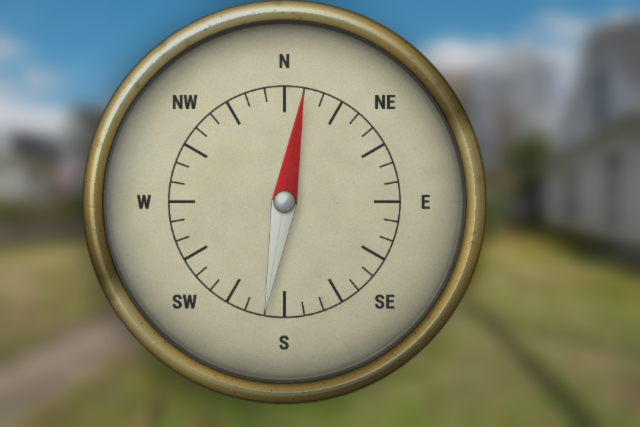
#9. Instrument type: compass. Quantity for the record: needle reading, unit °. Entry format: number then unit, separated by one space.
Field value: 10 °
